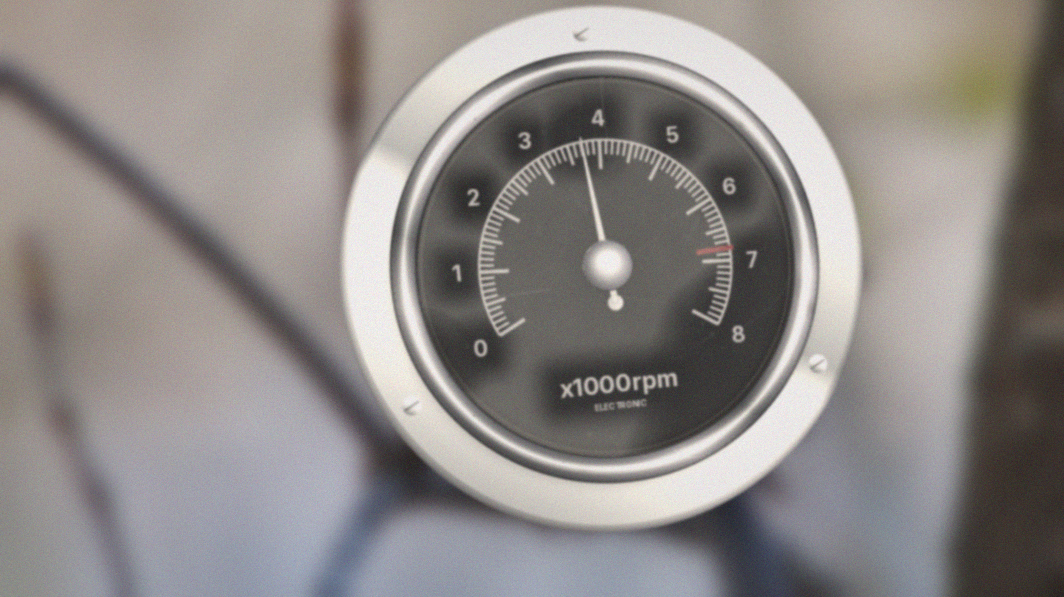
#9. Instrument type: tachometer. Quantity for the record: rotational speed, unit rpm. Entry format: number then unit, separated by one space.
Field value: 3700 rpm
